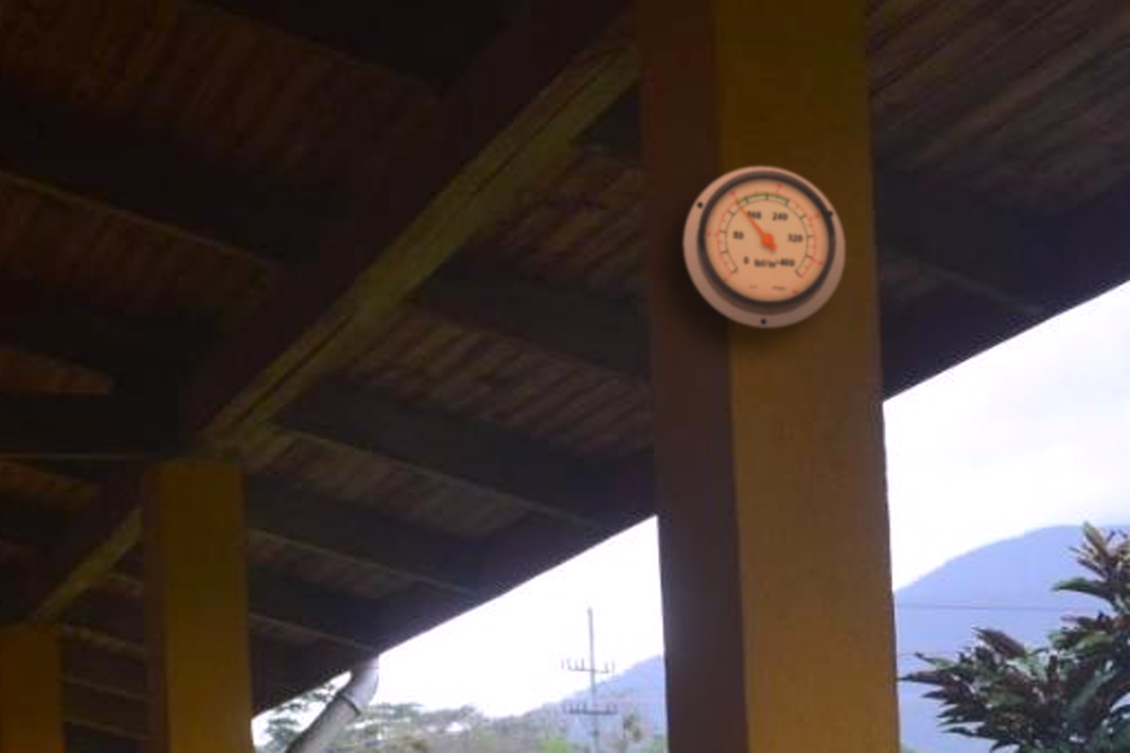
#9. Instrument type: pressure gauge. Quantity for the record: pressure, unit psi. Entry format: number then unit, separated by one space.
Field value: 140 psi
